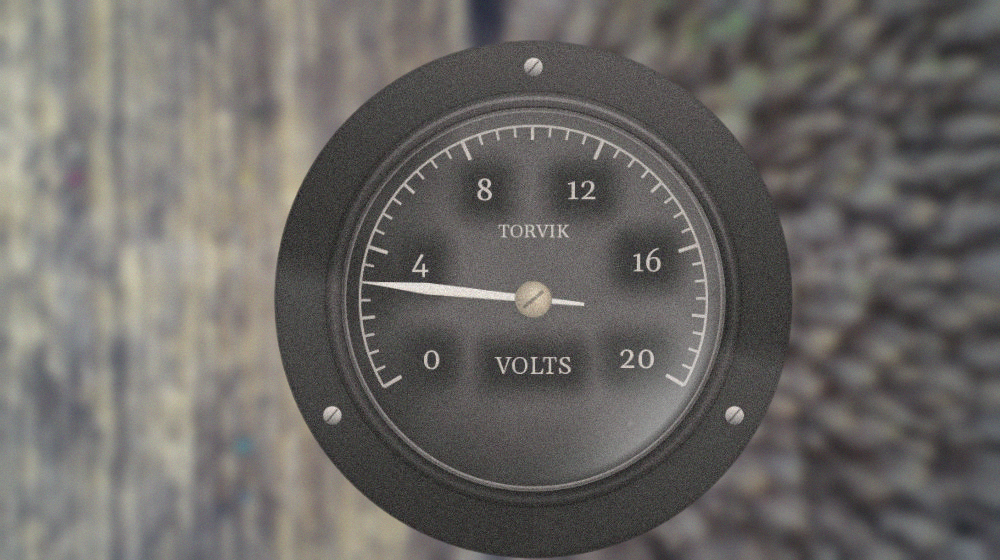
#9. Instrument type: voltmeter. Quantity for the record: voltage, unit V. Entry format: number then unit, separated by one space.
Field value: 3 V
